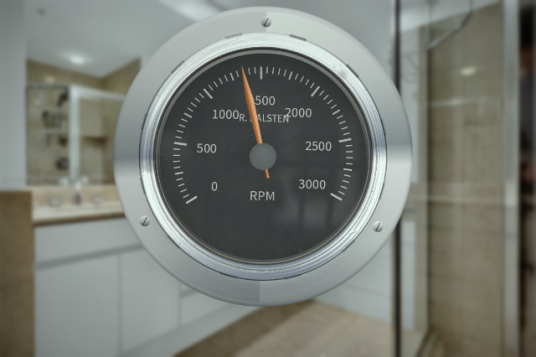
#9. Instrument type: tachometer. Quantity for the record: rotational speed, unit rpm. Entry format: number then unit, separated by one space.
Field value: 1350 rpm
